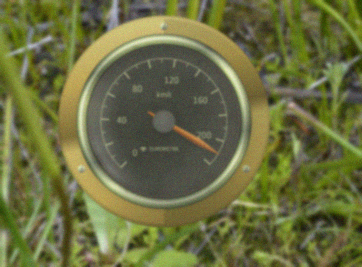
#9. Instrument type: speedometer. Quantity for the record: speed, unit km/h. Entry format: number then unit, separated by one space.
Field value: 210 km/h
